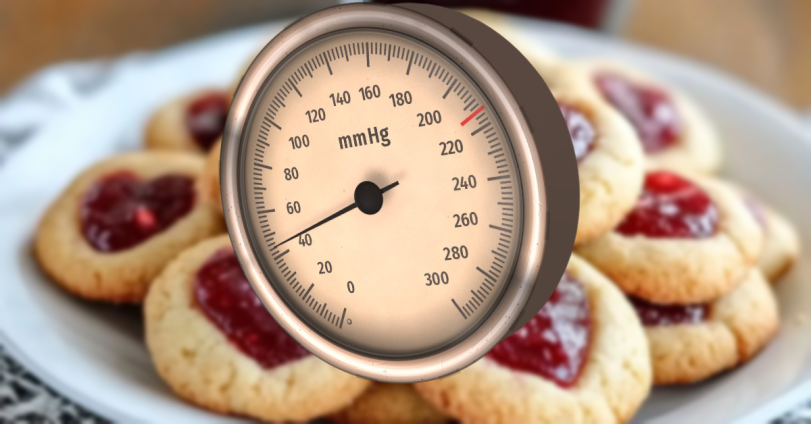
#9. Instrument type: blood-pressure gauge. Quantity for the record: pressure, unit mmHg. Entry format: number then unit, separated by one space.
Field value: 44 mmHg
